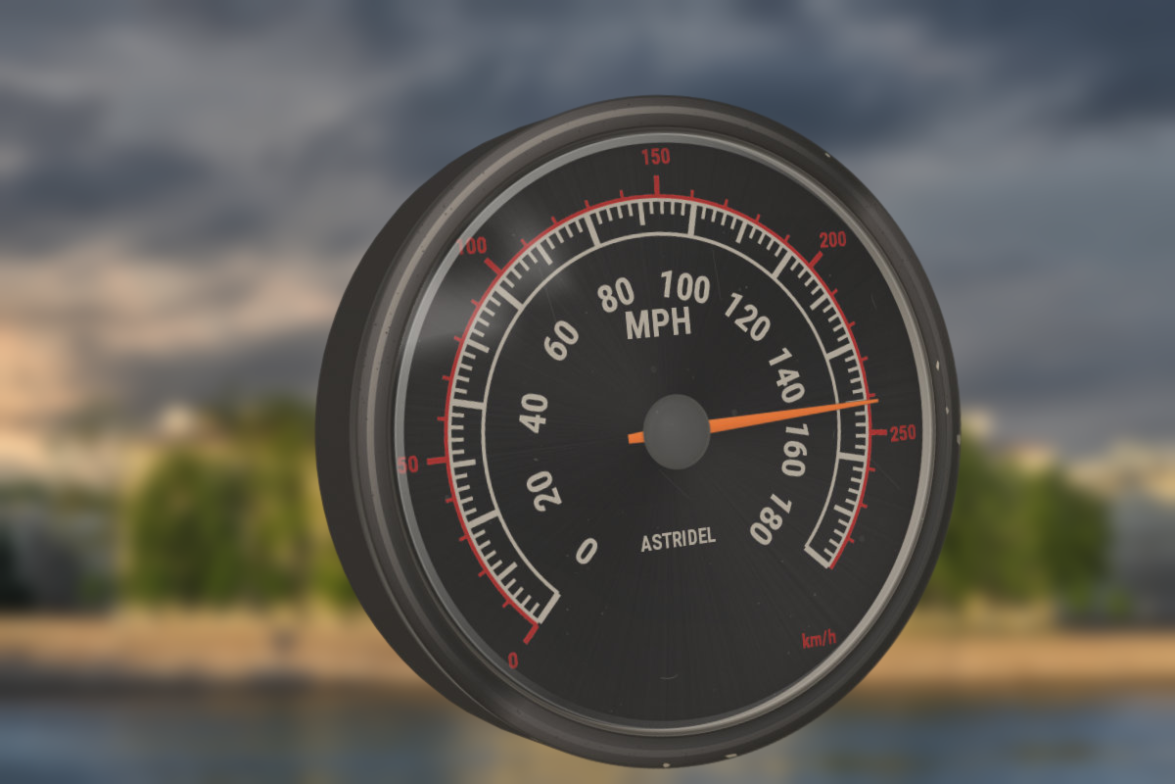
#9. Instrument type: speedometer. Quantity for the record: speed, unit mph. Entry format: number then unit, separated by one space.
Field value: 150 mph
